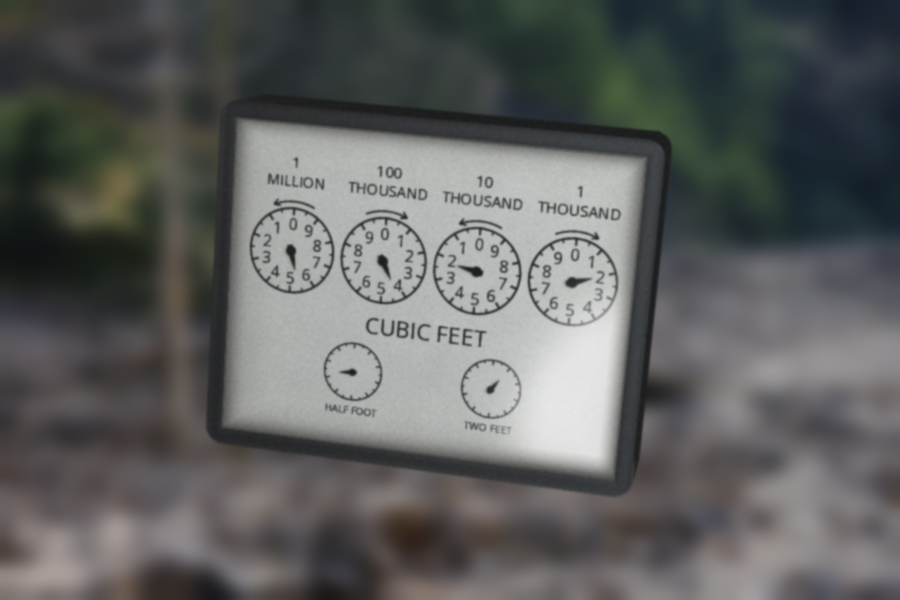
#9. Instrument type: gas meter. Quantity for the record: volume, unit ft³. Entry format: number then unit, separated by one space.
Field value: 542200 ft³
